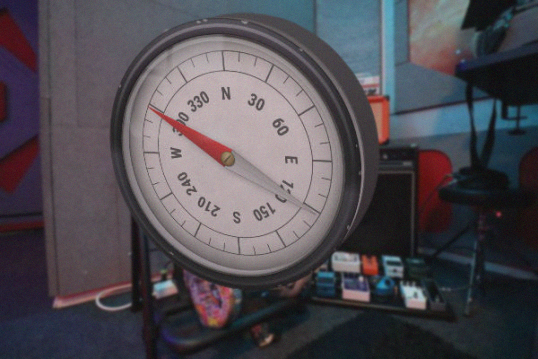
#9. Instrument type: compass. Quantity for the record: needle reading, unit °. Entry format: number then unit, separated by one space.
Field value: 300 °
